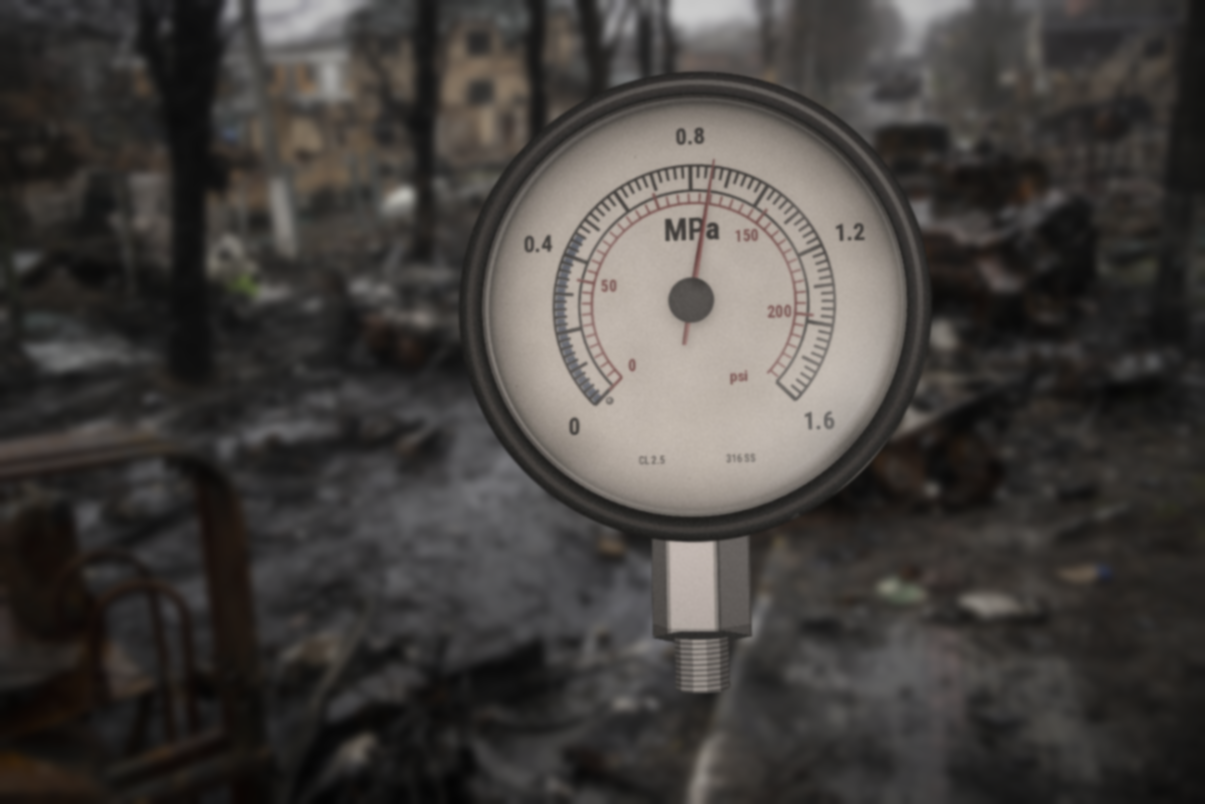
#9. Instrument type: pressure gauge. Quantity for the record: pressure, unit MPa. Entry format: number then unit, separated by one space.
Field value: 0.86 MPa
